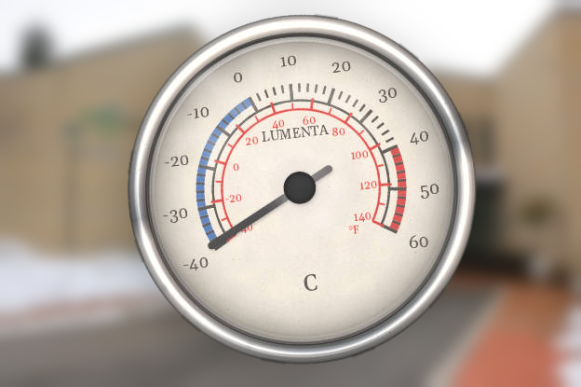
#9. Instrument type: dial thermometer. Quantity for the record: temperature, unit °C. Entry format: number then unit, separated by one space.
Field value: -39 °C
